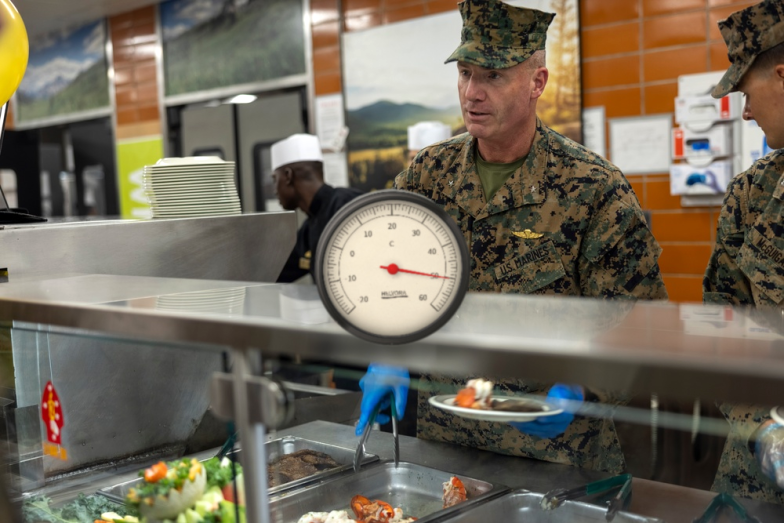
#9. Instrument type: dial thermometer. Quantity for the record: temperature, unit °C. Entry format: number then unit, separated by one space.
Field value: 50 °C
